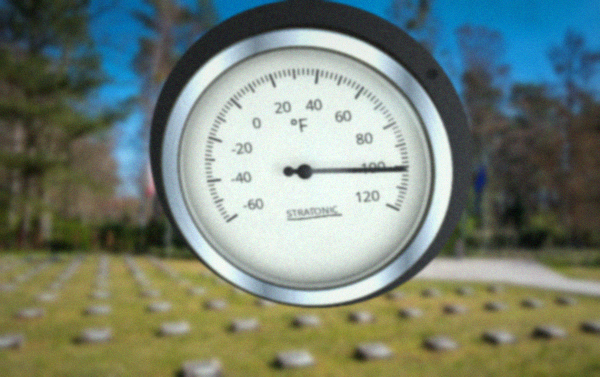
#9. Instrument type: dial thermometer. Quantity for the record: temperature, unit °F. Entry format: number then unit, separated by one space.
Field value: 100 °F
